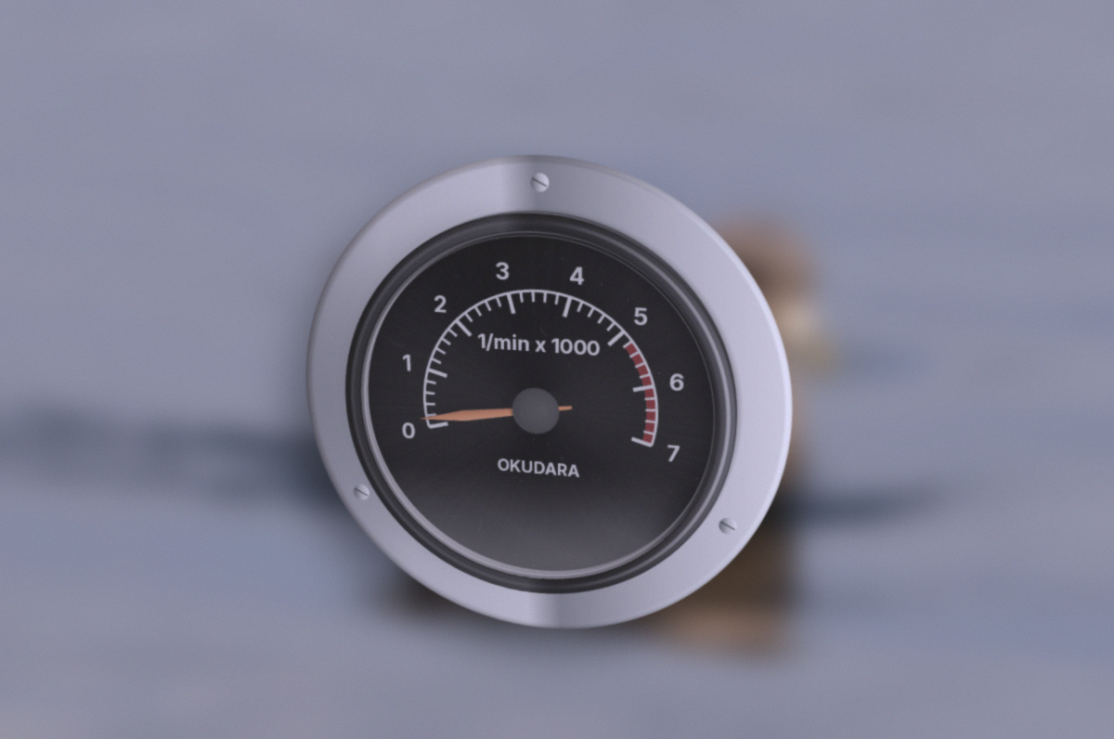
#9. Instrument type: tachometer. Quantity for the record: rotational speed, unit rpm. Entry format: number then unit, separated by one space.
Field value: 200 rpm
